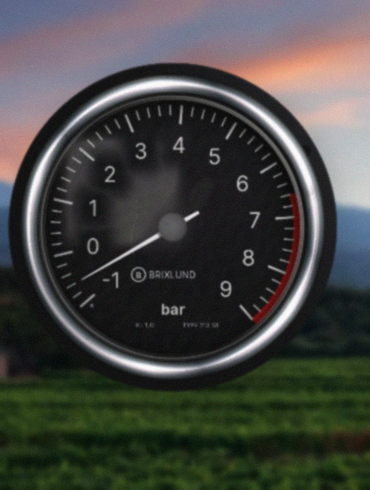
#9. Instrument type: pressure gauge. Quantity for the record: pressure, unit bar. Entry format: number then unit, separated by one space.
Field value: -0.6 bar
